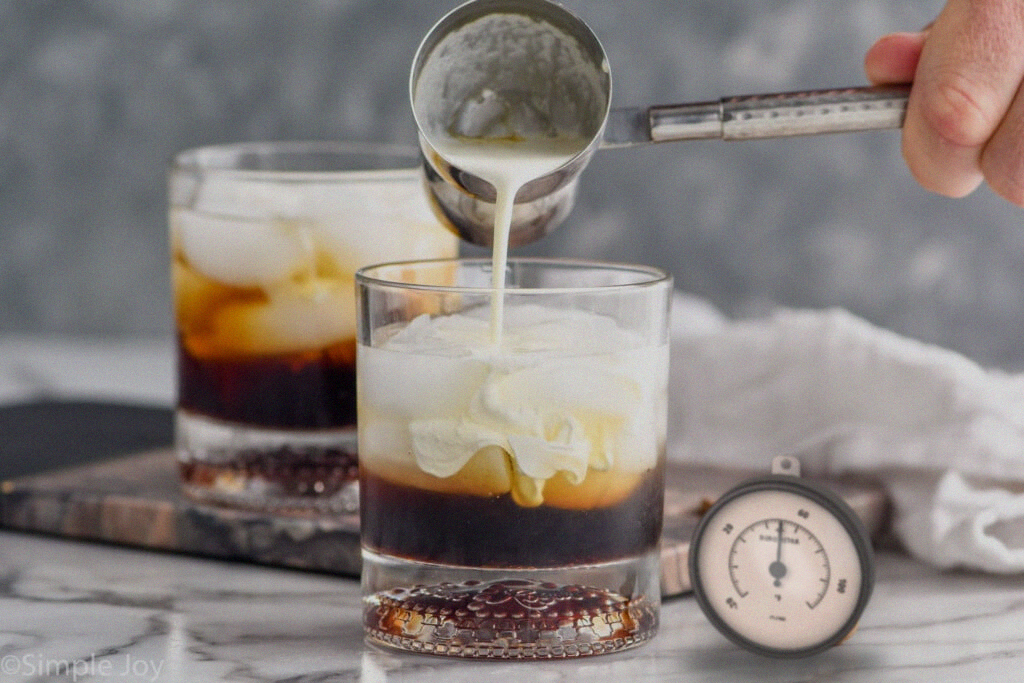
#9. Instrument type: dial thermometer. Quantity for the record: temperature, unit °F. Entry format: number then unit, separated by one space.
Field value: 50 °F
